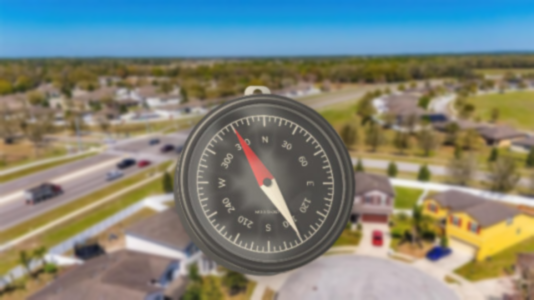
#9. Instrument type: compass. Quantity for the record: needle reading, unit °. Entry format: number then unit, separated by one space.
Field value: 330 °
